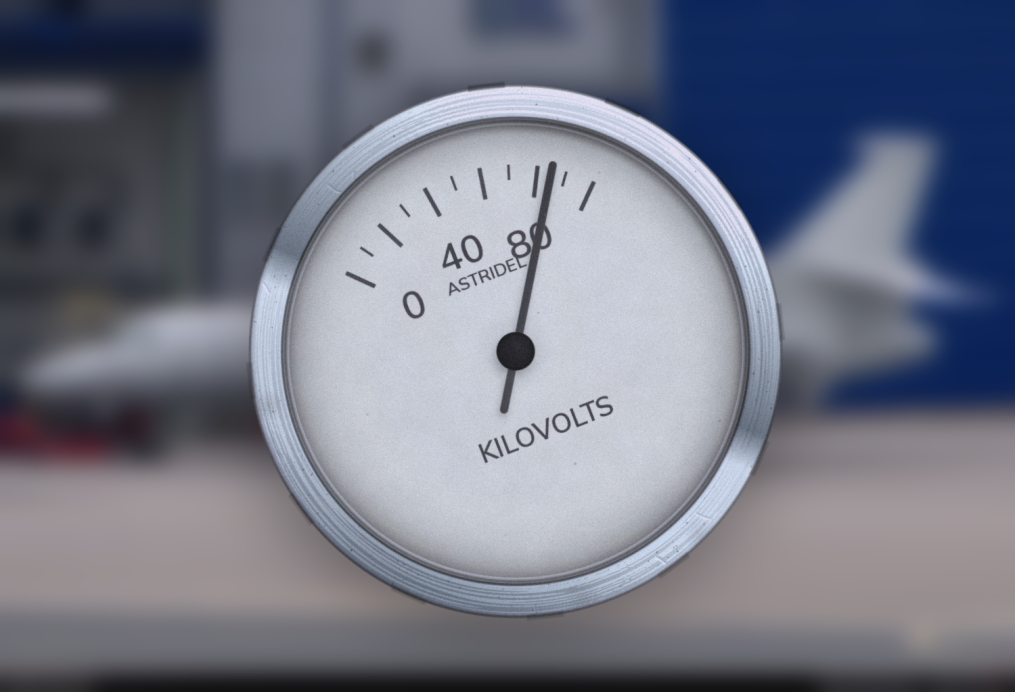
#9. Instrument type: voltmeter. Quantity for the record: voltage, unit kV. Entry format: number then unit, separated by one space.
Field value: 85 kV
